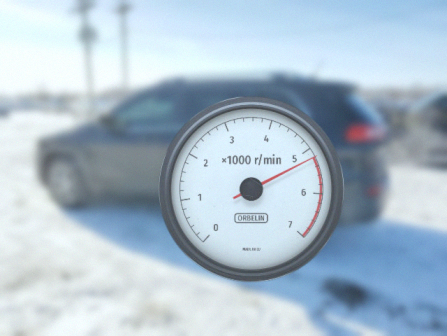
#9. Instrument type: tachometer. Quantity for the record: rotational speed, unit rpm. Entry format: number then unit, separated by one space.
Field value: 5200 rpm
